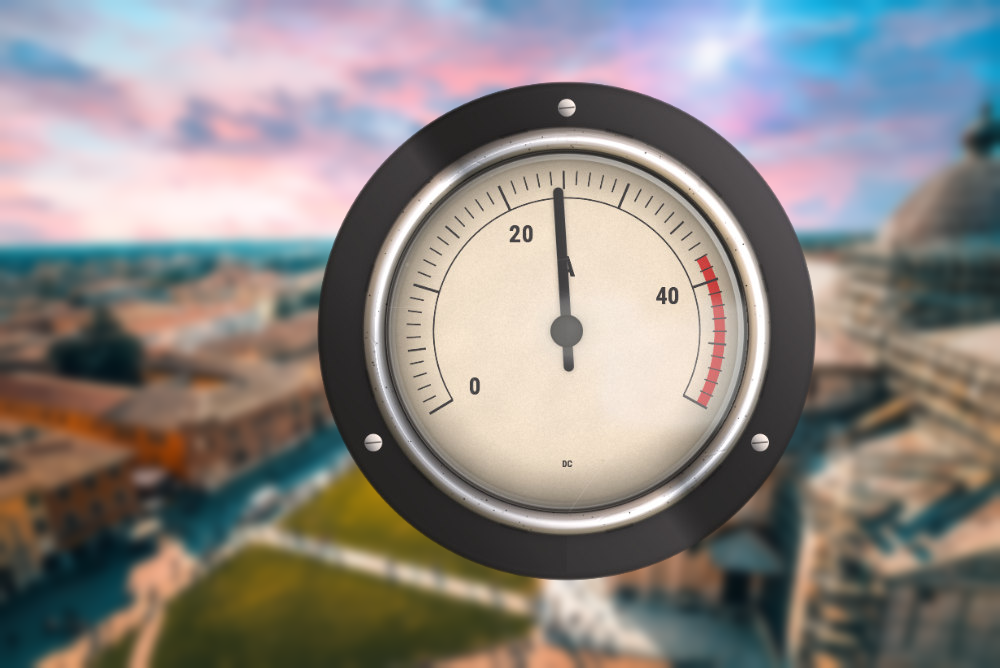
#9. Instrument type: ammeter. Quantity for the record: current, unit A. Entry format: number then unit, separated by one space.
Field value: 24.5 A
